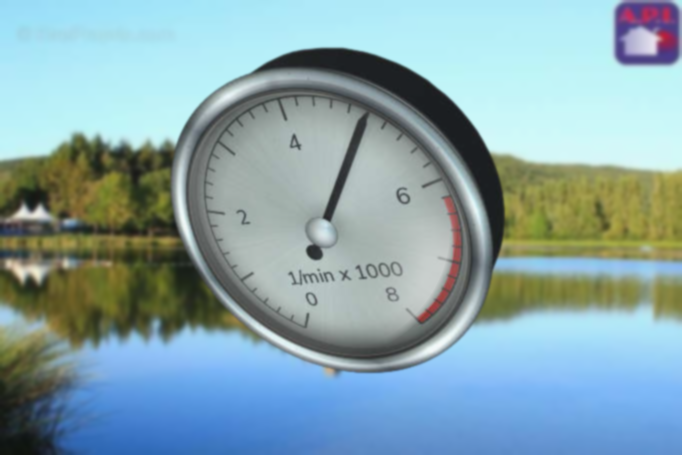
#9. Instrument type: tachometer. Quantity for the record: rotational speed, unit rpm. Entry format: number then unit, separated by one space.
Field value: 5000 rpm
